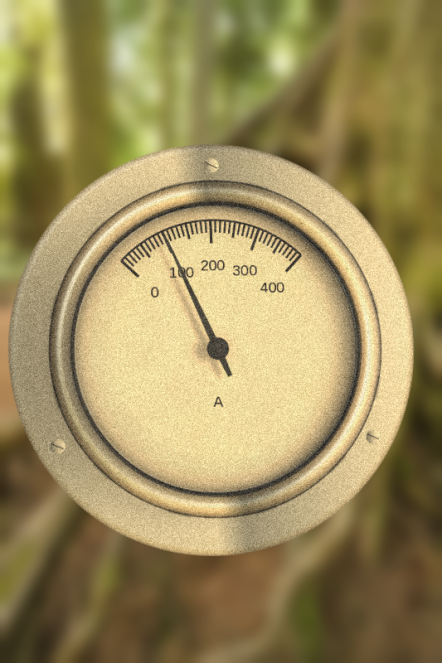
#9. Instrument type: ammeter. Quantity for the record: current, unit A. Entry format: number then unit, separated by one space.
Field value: 100 A
